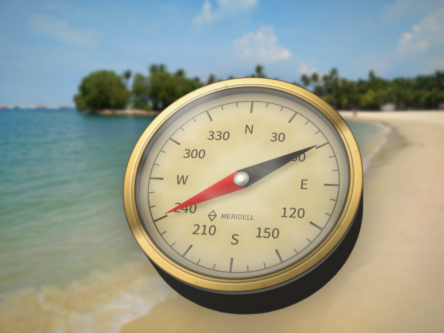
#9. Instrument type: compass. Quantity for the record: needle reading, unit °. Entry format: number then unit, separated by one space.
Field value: 240 °
